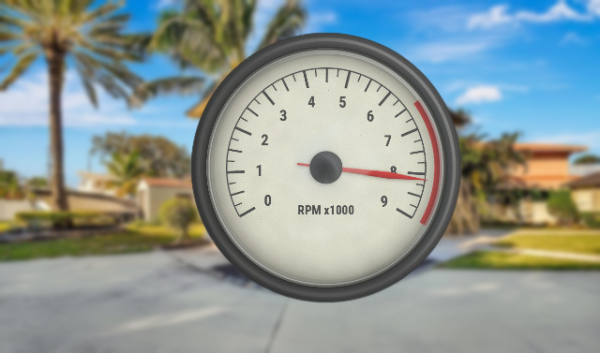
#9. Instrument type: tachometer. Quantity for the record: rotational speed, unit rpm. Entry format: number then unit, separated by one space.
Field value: 8125 rpm
